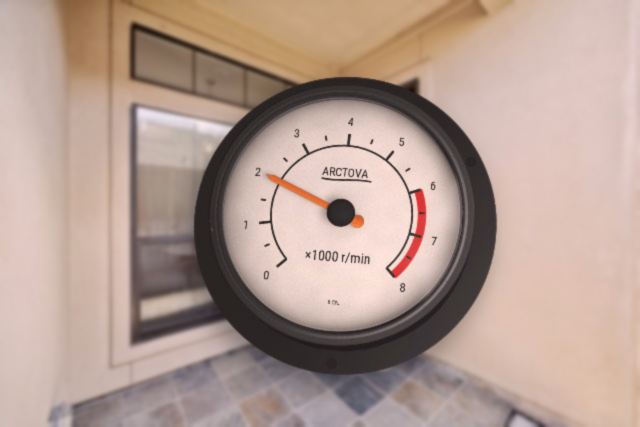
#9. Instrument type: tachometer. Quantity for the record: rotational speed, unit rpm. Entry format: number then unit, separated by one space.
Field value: 2000 rpm
